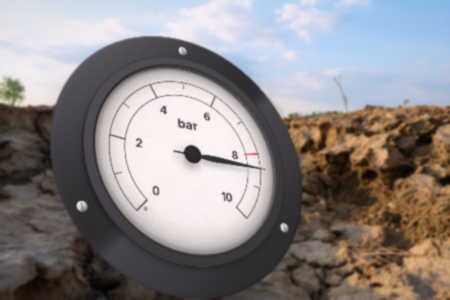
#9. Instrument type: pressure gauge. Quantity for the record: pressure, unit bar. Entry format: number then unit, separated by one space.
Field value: 8.5 bar
